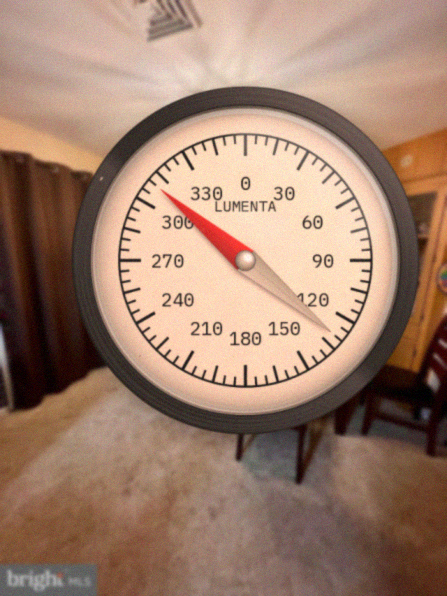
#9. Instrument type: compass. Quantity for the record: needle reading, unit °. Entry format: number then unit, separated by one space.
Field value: 310 °
